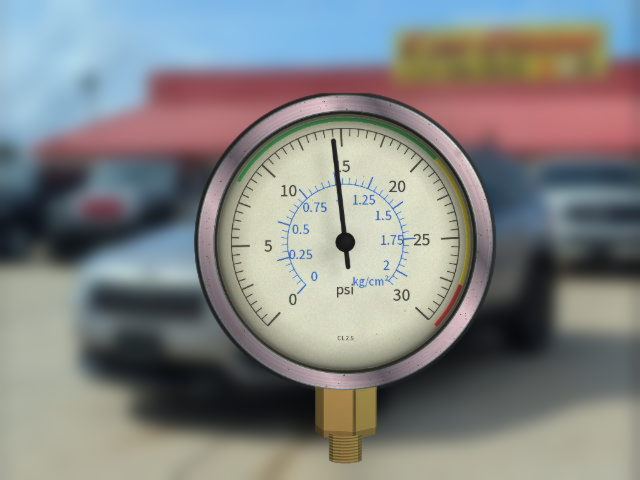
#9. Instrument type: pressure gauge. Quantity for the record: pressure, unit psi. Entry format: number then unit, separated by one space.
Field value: 14.5 psi
